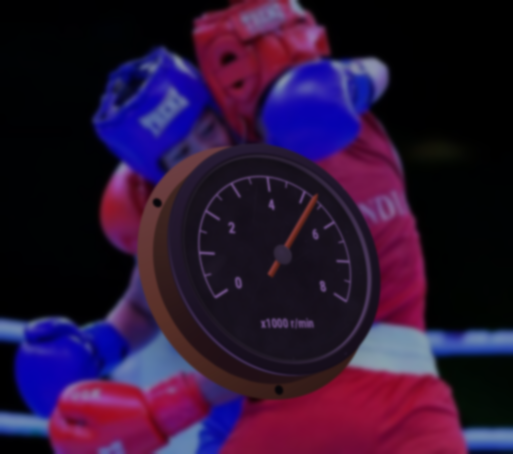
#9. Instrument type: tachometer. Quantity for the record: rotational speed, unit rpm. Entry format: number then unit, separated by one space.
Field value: 5250 rpm
